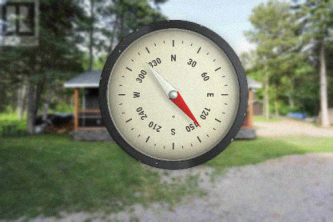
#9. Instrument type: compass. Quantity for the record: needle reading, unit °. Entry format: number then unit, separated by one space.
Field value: 140 °
